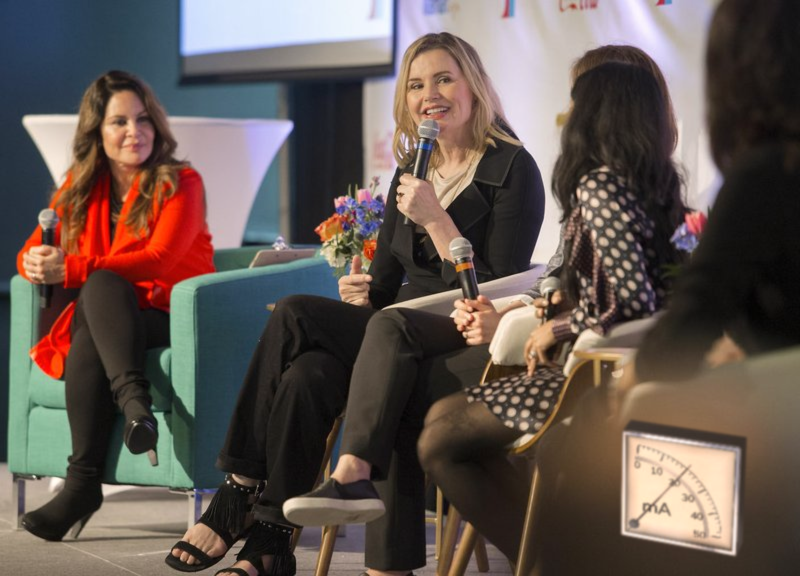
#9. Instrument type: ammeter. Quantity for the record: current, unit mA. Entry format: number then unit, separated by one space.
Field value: 20 mA
